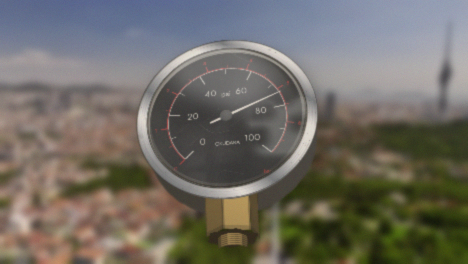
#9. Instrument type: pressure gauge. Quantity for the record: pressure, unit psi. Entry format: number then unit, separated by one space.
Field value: 75 psi
